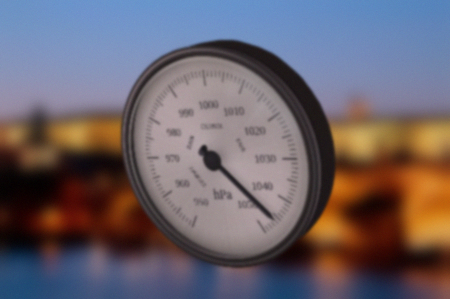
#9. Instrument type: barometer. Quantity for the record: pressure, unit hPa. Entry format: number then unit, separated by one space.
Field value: 1045 hPa
